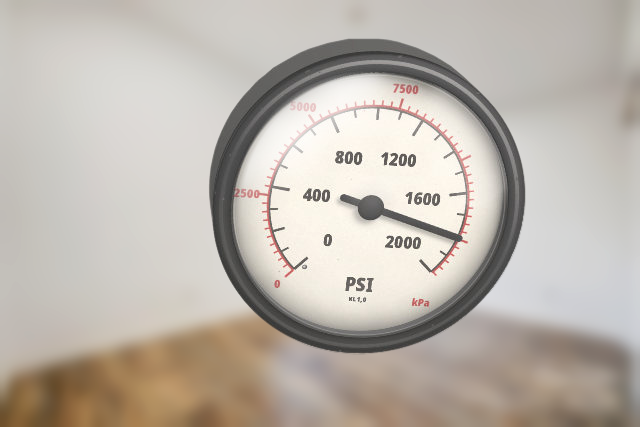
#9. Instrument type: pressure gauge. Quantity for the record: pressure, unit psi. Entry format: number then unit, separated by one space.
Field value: 1800 psi
